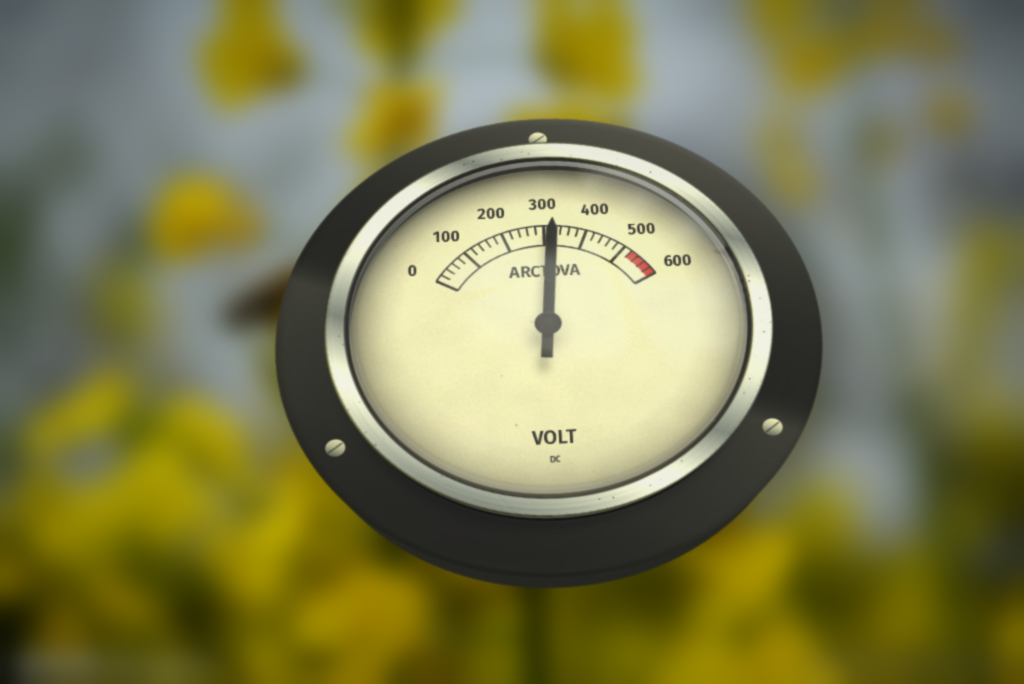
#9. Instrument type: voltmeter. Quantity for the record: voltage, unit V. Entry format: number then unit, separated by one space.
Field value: 320 V
